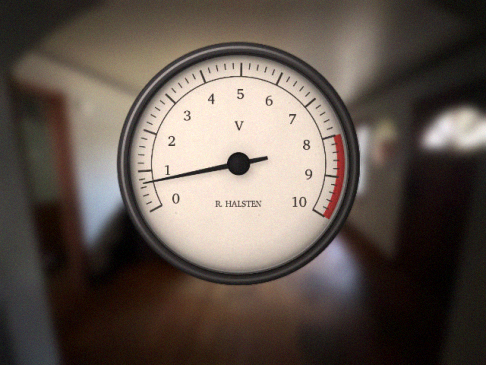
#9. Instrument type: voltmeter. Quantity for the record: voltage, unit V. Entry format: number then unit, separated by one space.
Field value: 0.7 V
